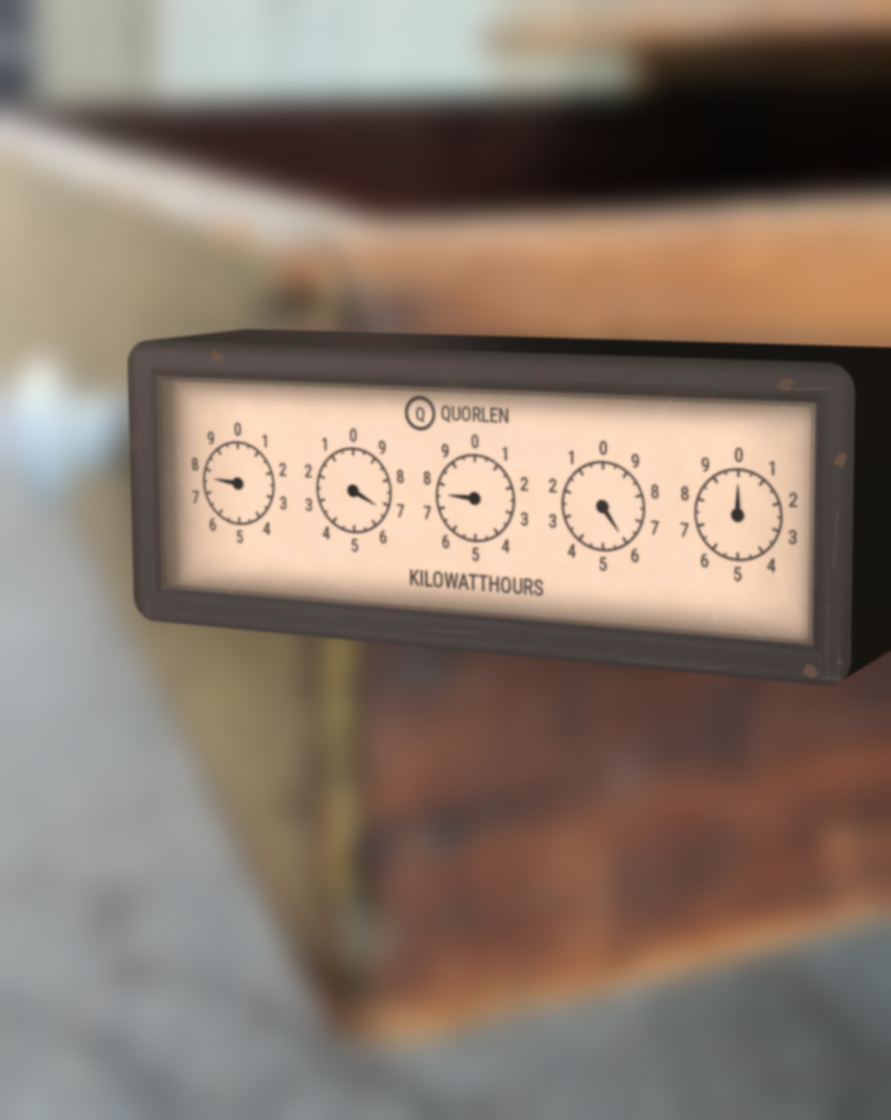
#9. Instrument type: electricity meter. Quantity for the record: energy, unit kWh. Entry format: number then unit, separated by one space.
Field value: 76760 kWh
